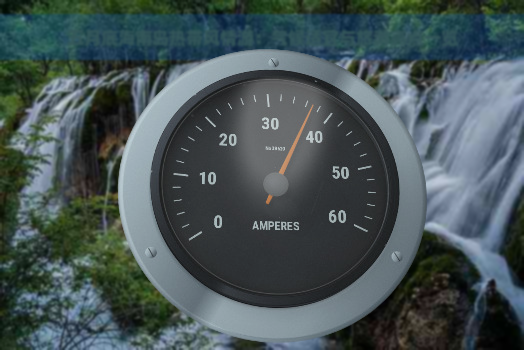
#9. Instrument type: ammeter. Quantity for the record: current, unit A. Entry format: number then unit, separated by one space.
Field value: 37 A
